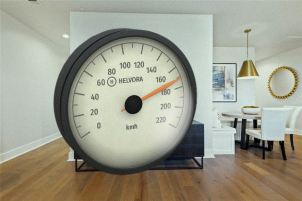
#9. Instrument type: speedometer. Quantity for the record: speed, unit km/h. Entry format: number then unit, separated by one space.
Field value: 170 km/h
